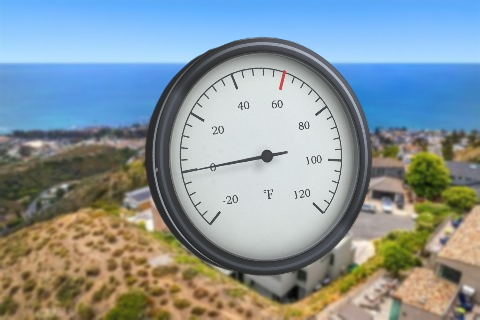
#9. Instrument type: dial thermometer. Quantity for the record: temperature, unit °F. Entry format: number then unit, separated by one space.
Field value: 0 °F
